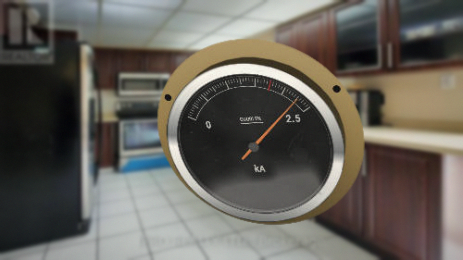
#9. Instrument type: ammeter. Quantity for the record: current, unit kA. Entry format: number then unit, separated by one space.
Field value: 2.25 kA
